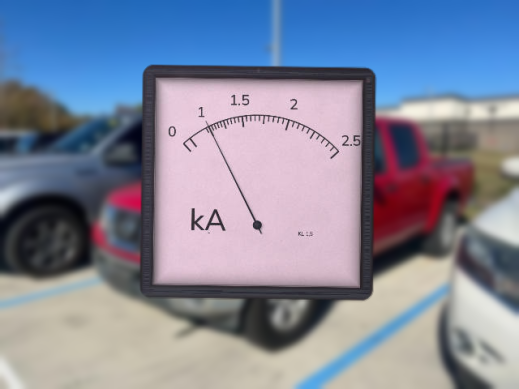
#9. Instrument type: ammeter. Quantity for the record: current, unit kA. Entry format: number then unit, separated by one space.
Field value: 1 kA
